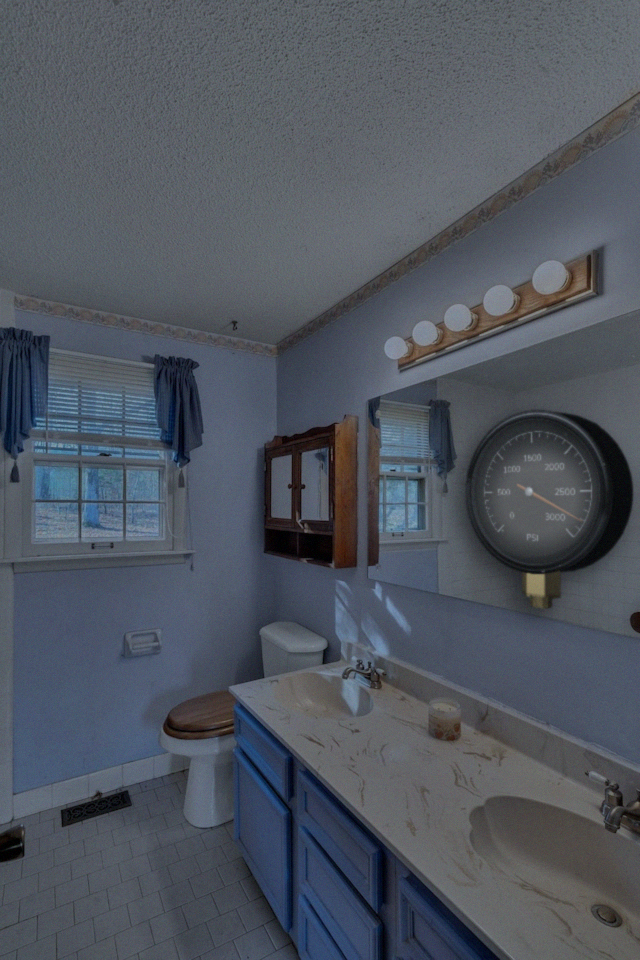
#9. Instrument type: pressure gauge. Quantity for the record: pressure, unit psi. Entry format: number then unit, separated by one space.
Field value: 2800 psi
